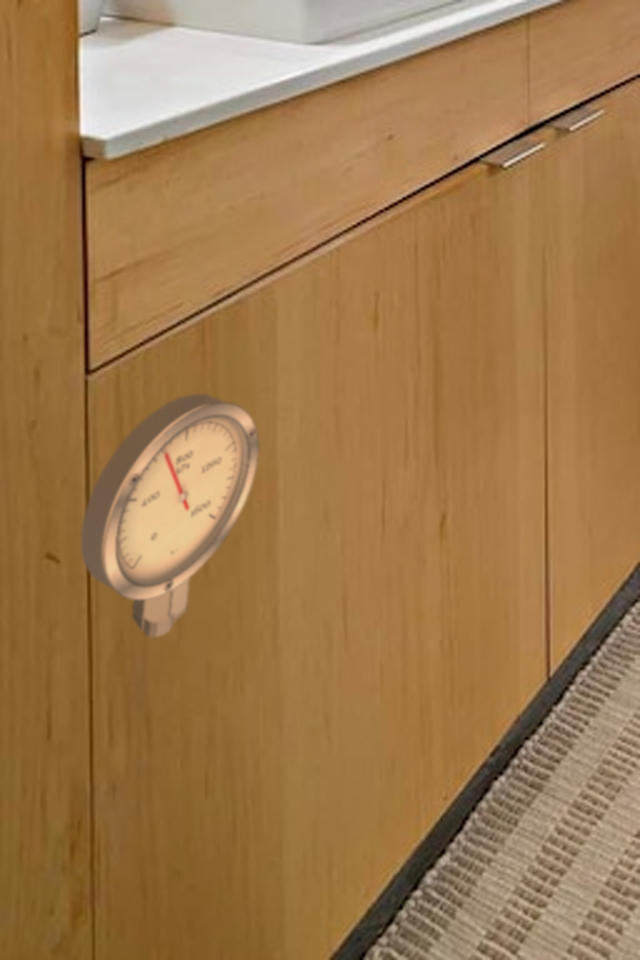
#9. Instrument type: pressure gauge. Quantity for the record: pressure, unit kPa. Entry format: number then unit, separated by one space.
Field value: 650 kPa
